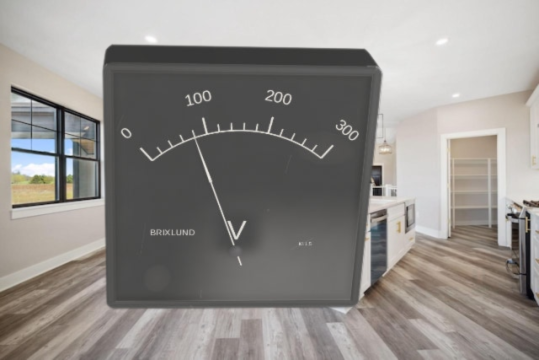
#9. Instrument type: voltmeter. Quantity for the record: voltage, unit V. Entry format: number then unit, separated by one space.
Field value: 80 V
